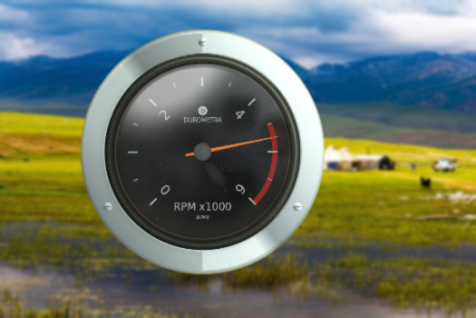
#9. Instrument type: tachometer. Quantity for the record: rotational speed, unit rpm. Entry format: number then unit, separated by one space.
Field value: 4750 rpm
